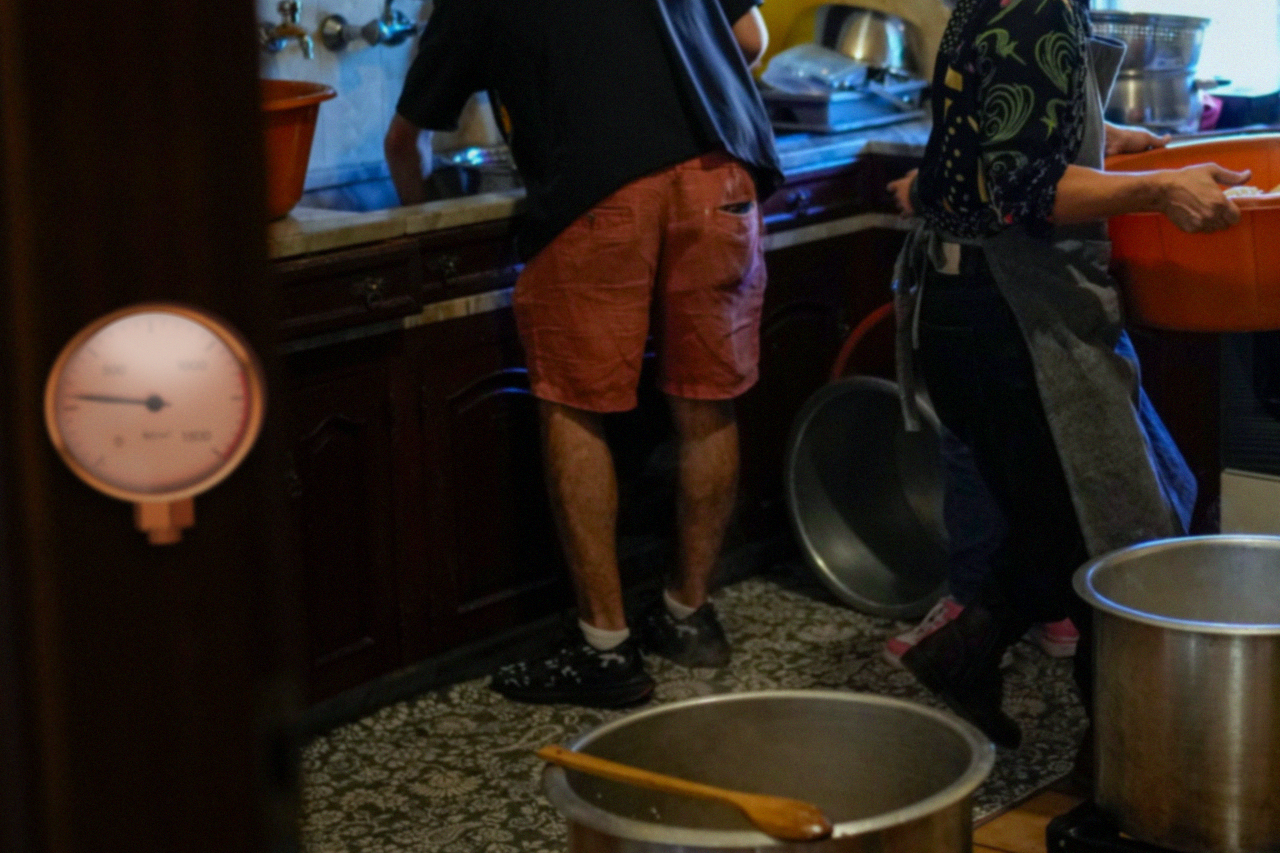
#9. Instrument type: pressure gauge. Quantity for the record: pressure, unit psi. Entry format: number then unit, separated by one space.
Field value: 300 psi
